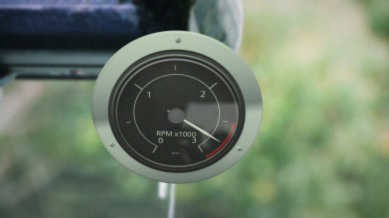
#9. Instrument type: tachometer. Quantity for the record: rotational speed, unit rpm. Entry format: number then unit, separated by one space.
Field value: 2750 rpm
